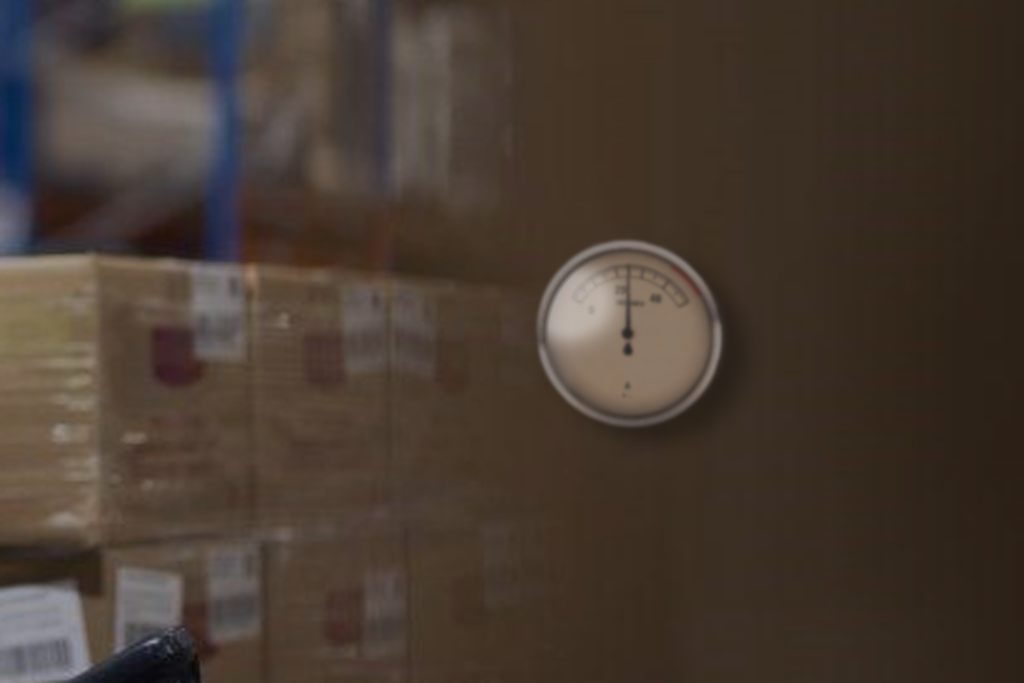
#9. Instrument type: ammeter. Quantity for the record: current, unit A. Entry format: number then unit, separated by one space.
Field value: 25 A
